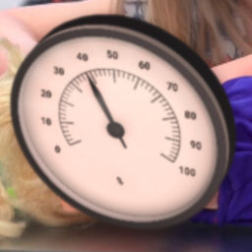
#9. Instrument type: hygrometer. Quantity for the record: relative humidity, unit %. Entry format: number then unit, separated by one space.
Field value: 40 %
